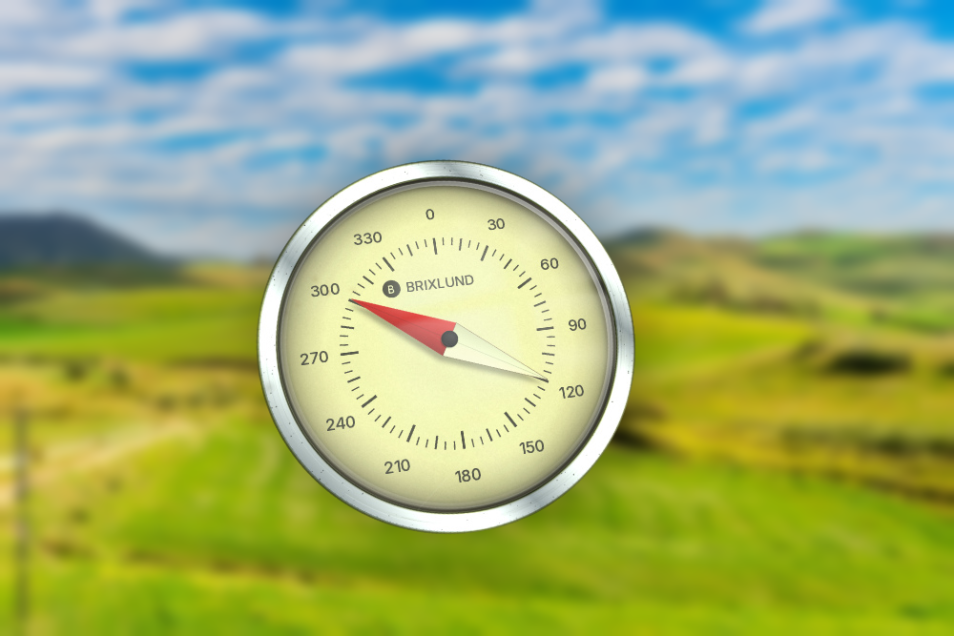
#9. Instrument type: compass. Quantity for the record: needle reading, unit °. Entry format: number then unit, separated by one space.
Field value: 300 °
